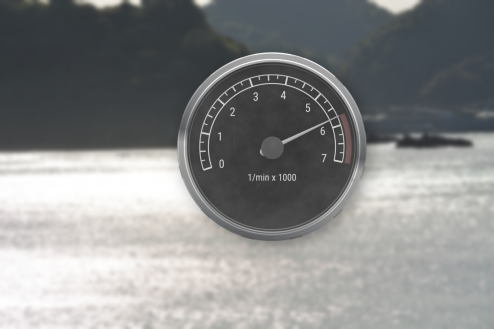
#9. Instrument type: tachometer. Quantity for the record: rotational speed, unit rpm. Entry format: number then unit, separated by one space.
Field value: 5750 rpm
